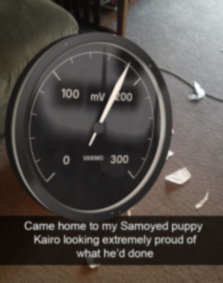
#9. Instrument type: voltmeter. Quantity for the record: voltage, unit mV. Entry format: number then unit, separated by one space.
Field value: 180 mV
